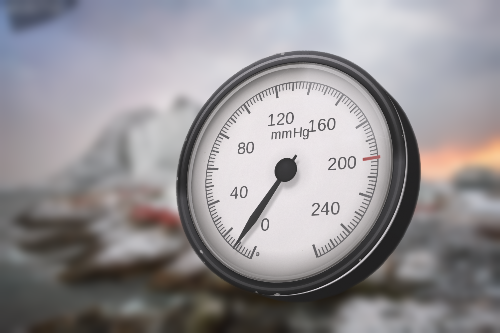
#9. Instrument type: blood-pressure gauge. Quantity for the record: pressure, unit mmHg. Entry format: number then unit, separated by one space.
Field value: 10 mmHg
